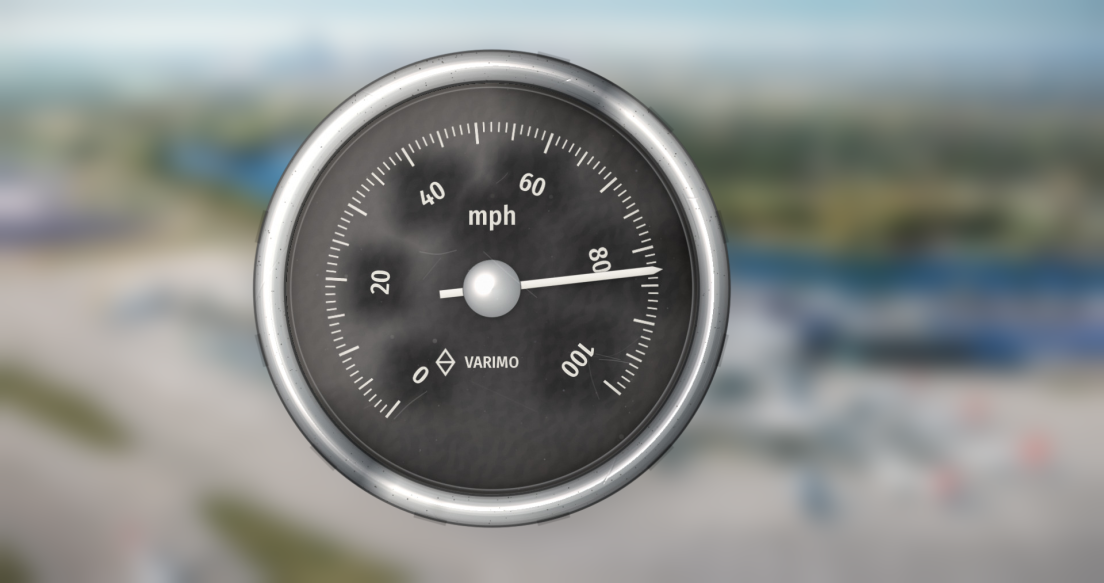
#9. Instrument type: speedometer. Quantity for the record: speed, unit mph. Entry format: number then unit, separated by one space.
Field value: 83 mph
